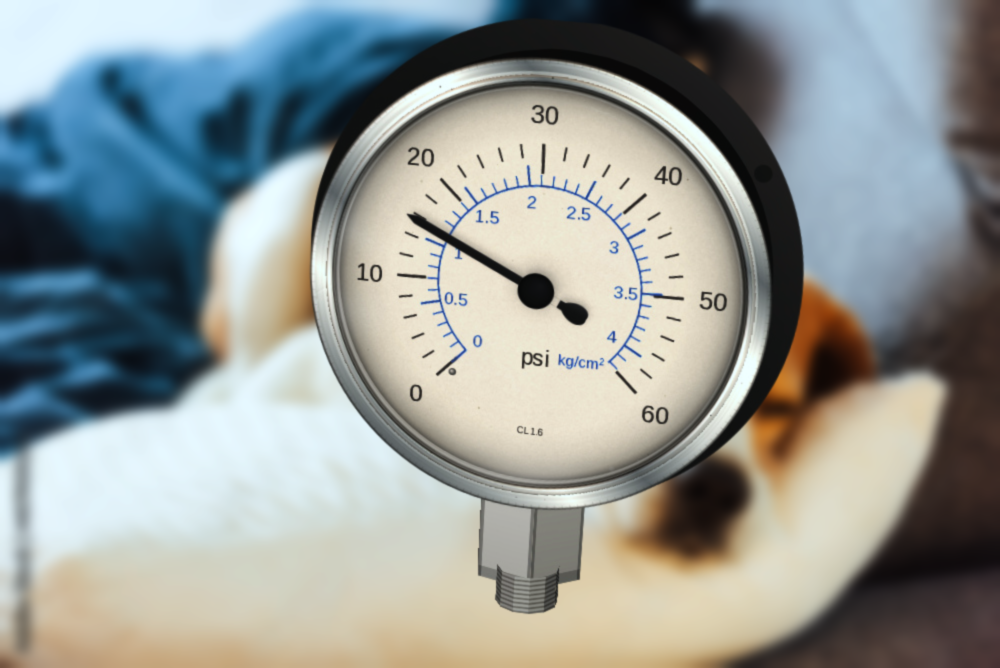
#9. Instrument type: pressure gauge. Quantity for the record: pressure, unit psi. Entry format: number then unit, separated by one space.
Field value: 16 psi
